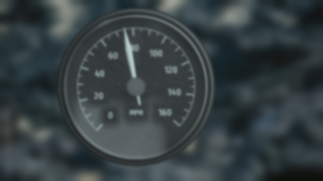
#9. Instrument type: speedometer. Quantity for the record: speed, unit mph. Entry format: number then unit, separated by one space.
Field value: 75 mph
